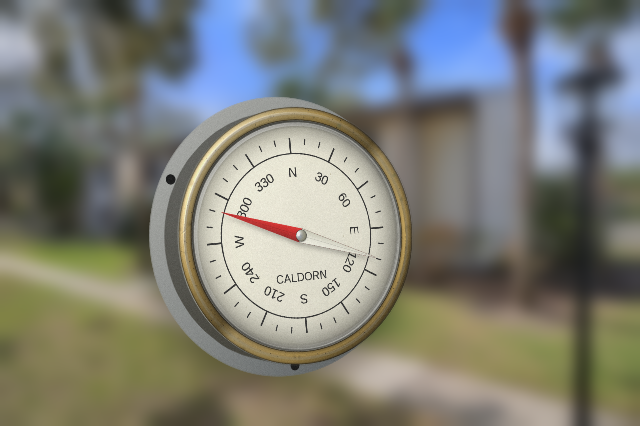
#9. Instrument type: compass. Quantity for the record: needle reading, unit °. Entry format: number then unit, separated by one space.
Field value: 290 °
